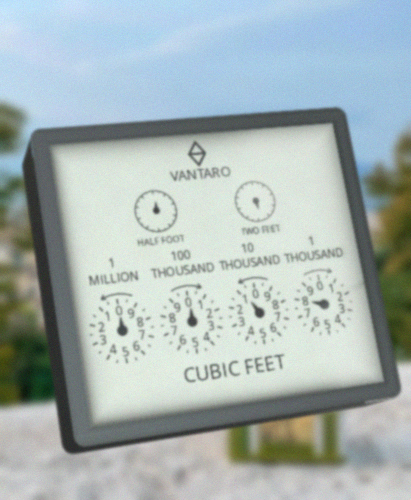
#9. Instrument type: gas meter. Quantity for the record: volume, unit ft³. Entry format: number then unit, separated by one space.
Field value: 800 ft³
